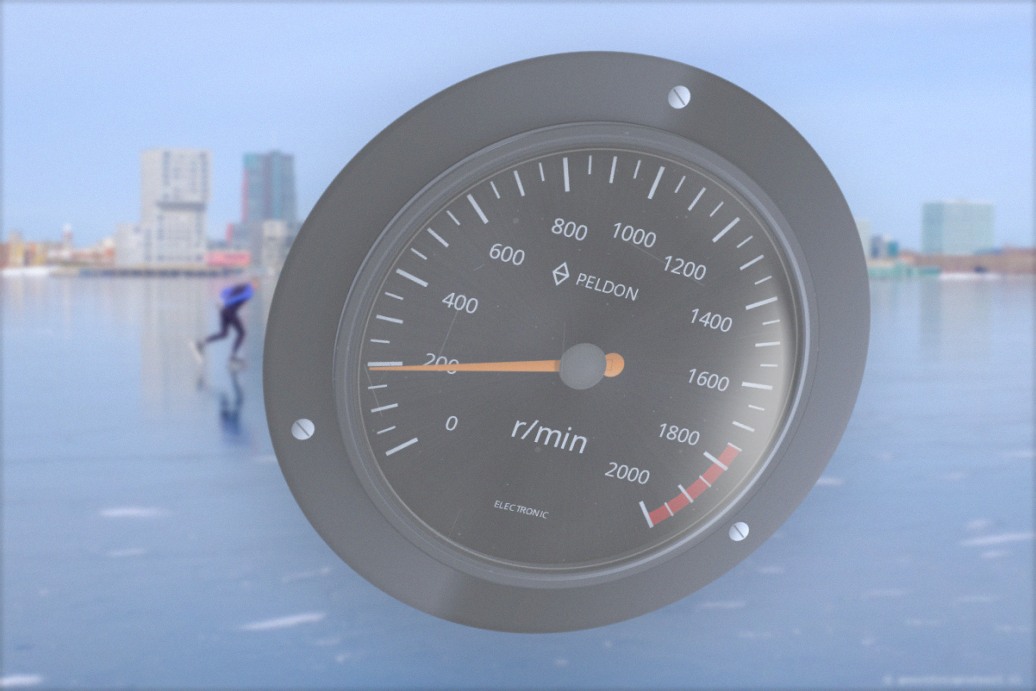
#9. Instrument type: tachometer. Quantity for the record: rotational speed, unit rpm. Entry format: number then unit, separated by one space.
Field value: 200 rpm
